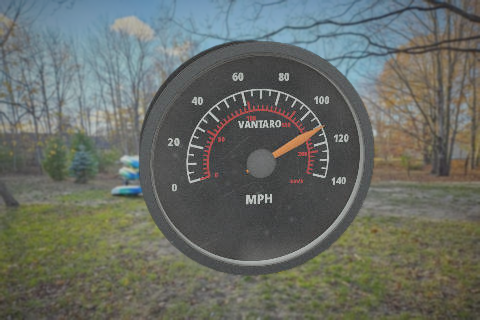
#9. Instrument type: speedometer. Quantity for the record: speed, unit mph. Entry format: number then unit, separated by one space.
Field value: 110 mph
